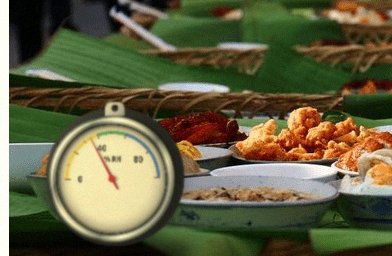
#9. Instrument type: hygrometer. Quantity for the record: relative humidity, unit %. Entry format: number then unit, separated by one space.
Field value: 35 %
